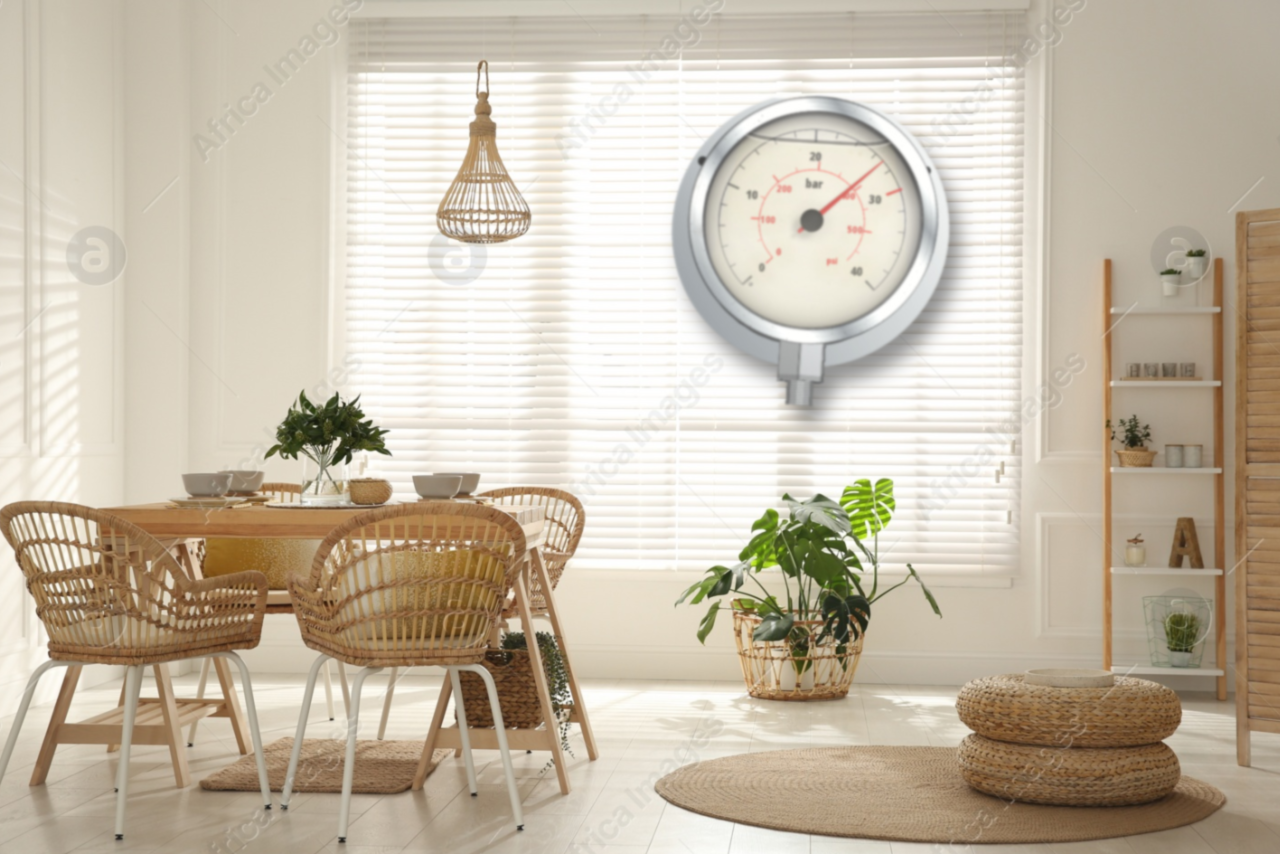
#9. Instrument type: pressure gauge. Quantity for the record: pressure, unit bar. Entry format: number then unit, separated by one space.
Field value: 27 bar
